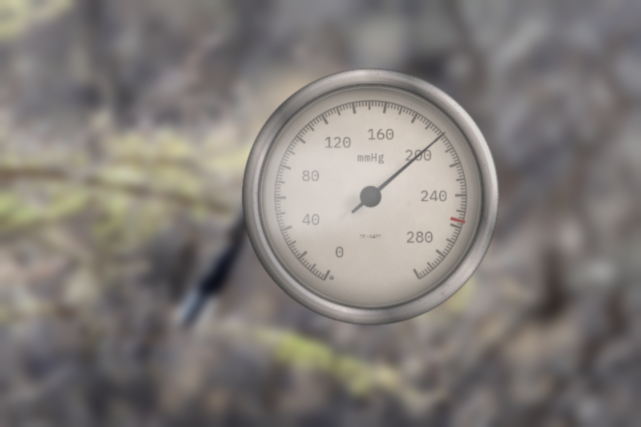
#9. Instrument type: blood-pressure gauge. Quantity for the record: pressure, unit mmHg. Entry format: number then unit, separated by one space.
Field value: 200 mmHg
